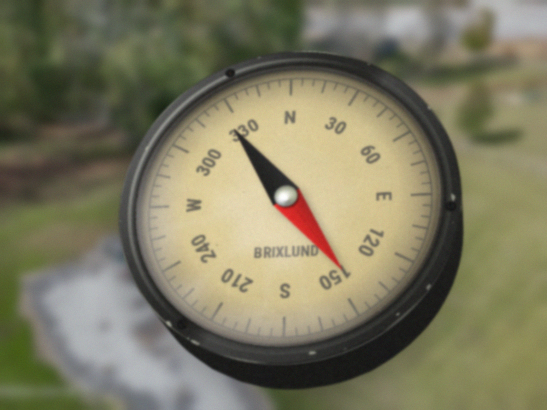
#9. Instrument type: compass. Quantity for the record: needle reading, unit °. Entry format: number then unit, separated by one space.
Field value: 145 °
